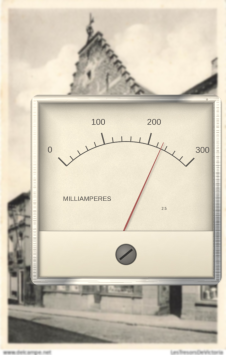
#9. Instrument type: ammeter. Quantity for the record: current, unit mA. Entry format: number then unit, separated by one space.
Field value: 230 mA
